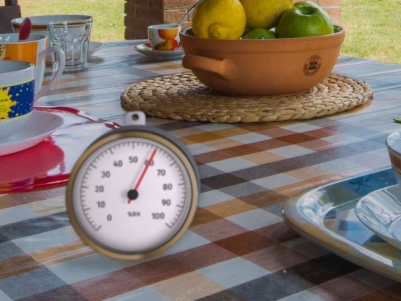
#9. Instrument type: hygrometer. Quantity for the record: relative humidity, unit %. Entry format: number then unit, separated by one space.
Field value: 60 %
